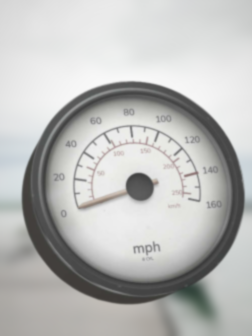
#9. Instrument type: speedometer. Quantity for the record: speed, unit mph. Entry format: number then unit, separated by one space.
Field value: 0 mph
